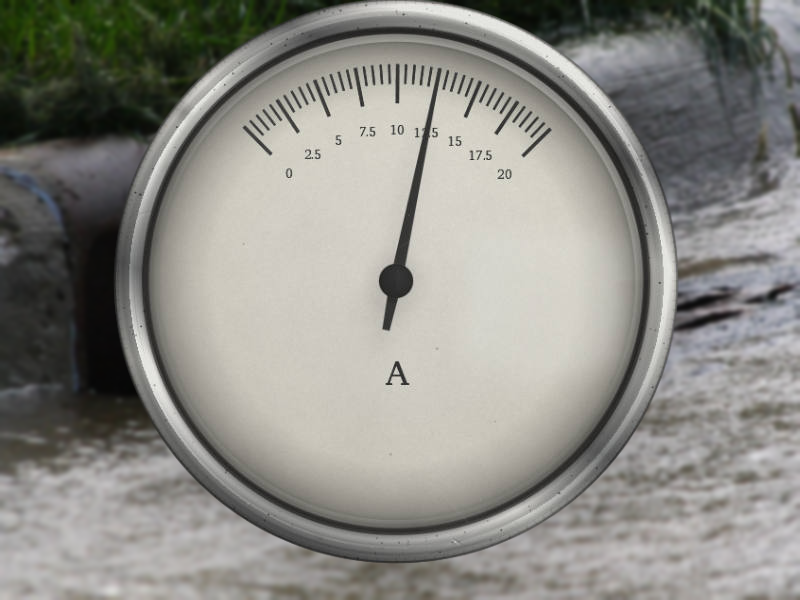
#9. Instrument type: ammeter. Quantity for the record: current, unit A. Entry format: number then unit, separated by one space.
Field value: 12.5 A
